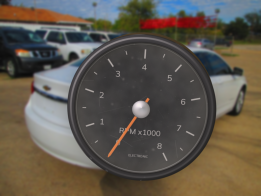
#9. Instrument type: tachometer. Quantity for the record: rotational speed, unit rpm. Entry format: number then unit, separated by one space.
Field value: 0 rpm
